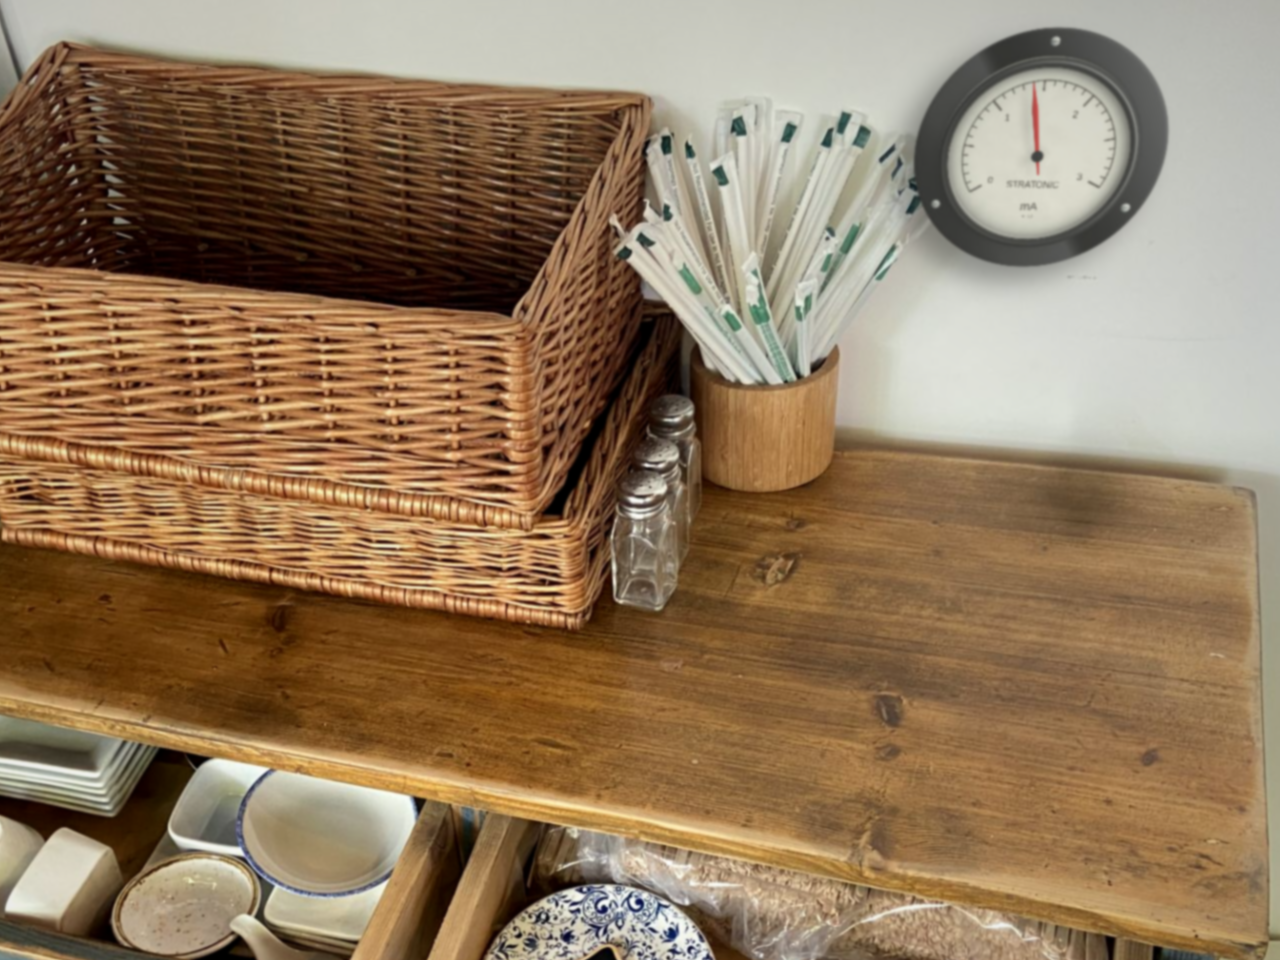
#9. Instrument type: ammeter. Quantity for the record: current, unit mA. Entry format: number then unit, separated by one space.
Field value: 1.4 mA
